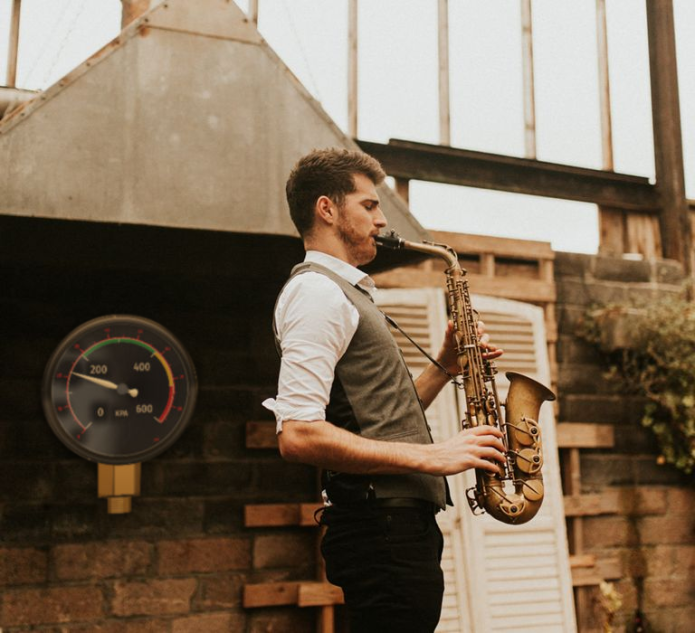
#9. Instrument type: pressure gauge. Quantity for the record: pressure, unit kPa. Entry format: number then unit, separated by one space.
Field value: 150 kPa
